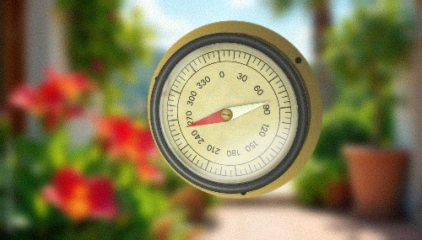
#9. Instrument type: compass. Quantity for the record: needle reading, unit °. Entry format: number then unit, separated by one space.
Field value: 260 °
